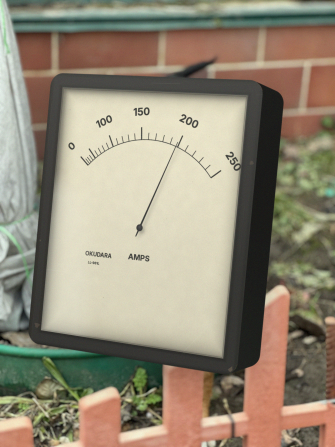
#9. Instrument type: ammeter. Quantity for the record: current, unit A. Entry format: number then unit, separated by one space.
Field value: 200 A
